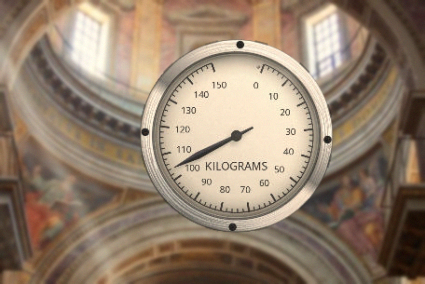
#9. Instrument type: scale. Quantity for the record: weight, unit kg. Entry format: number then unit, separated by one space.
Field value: 104 kg
